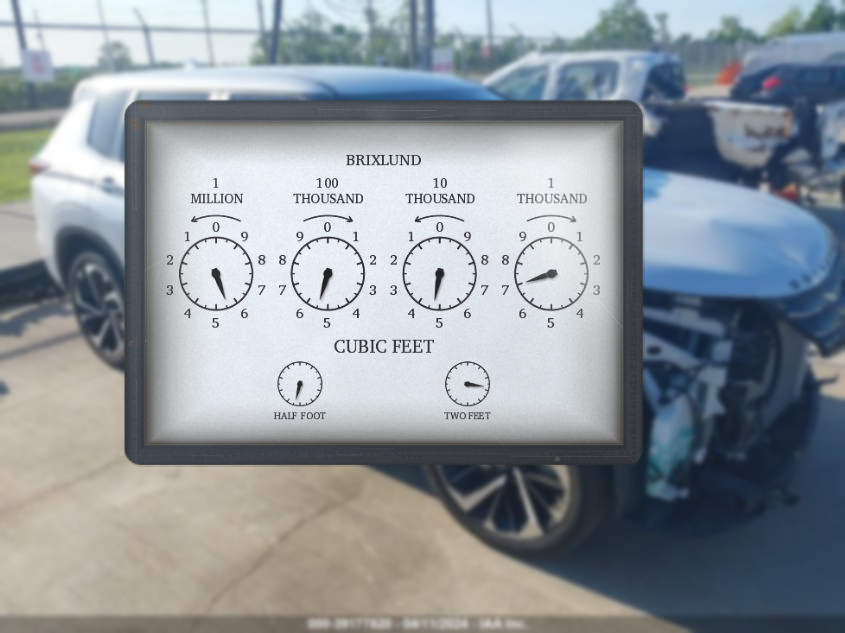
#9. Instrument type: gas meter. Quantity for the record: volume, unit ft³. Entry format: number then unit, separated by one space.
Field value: 554700 ft³
